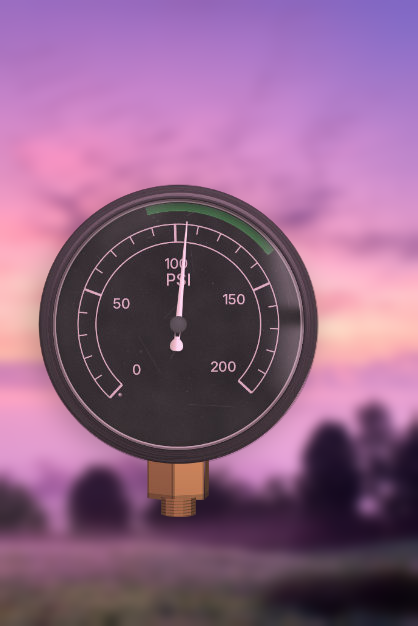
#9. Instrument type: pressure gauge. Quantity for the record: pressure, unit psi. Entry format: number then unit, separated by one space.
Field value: 105 psi
